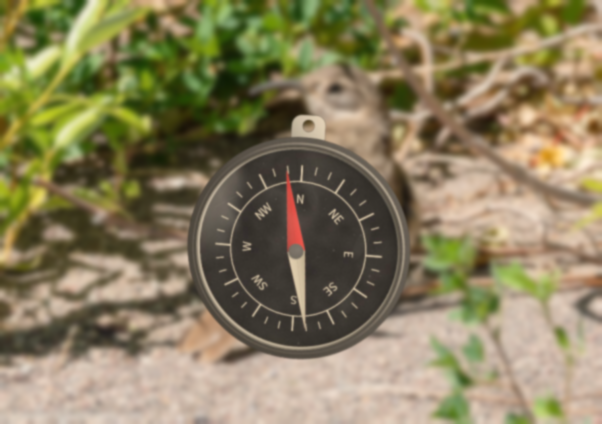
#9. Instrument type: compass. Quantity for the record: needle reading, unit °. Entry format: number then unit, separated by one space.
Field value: 350 °
